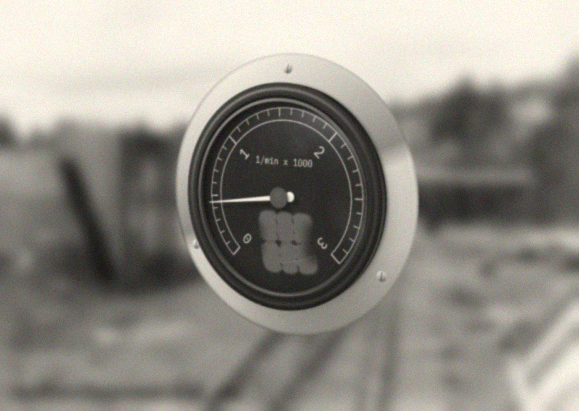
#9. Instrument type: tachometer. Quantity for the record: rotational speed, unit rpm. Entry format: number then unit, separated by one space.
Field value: 450 rpm
